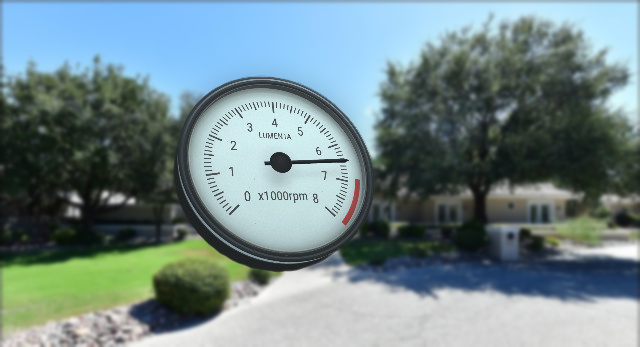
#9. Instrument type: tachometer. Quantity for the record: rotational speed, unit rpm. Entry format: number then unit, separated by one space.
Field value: 6500 rpm
